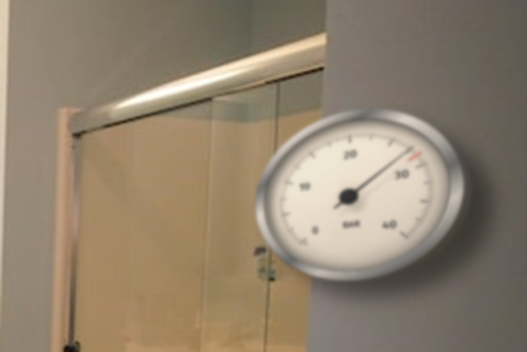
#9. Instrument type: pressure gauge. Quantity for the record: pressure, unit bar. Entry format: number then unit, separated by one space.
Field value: 27.5 bar
